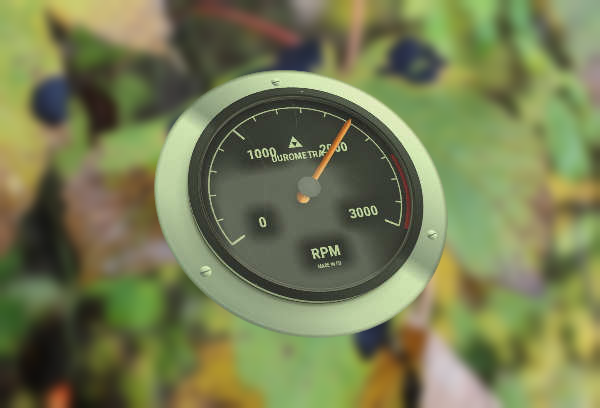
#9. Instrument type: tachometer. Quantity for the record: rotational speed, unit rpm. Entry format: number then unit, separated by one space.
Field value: 2000 rpm
